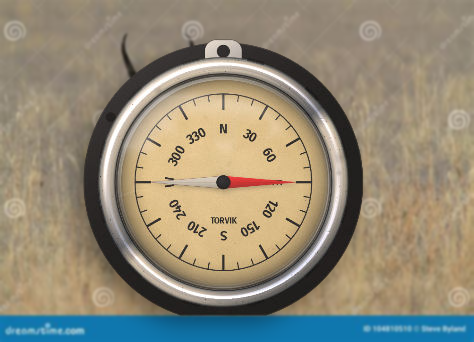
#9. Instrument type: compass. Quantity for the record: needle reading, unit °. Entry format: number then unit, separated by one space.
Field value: 90 °
